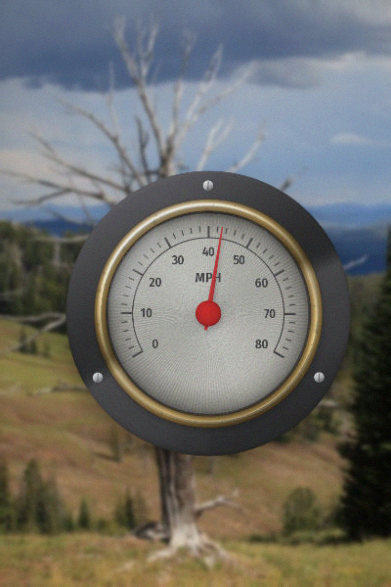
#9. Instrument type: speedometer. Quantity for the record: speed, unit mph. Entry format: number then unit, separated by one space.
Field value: 43 mph
